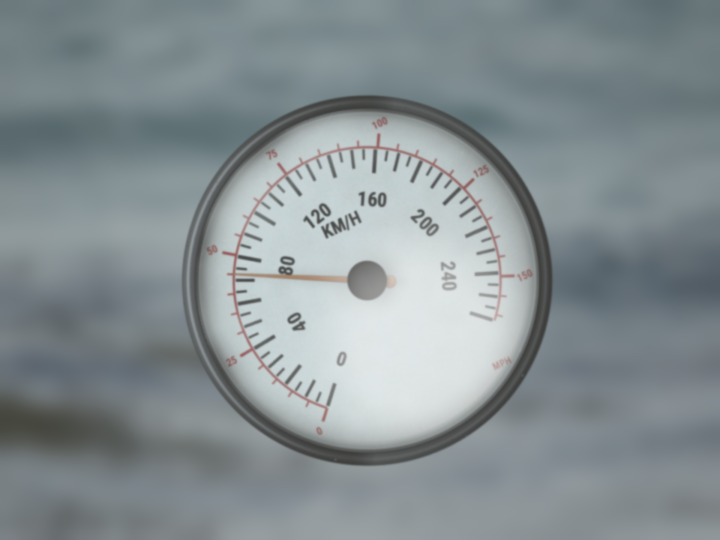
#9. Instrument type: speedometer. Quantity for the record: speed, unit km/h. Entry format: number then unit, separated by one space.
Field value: 72.5 km/h
